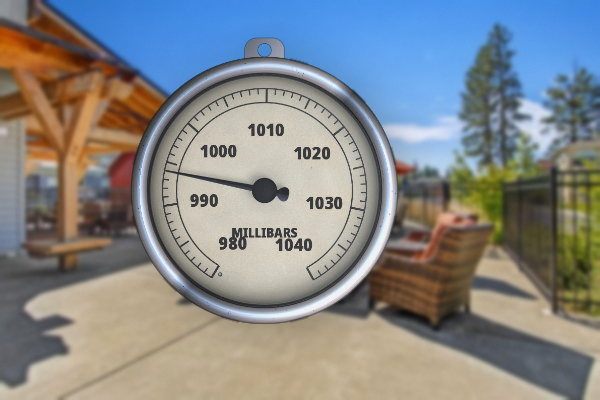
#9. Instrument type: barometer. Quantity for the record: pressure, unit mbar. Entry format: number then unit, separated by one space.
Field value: 994 mbar
